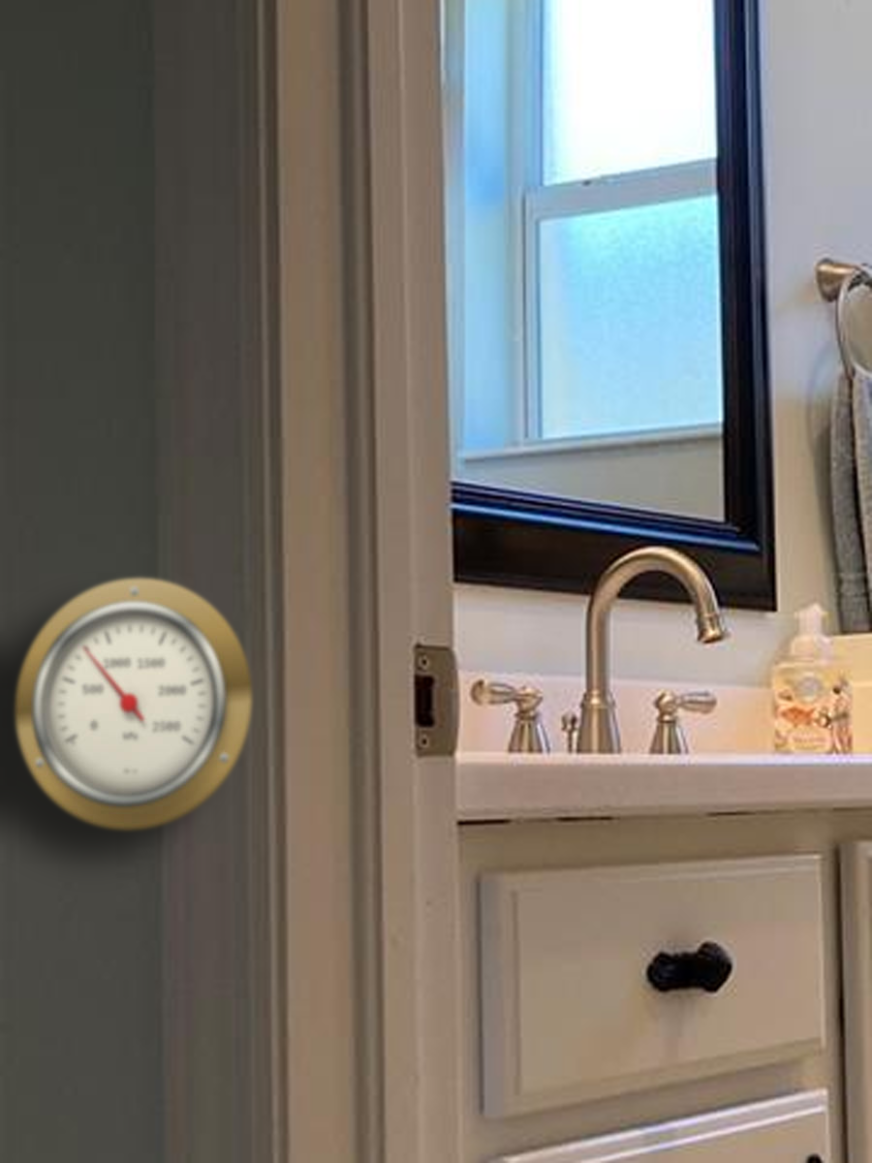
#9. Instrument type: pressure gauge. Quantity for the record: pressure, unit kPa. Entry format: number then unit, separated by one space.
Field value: 800 kPa
